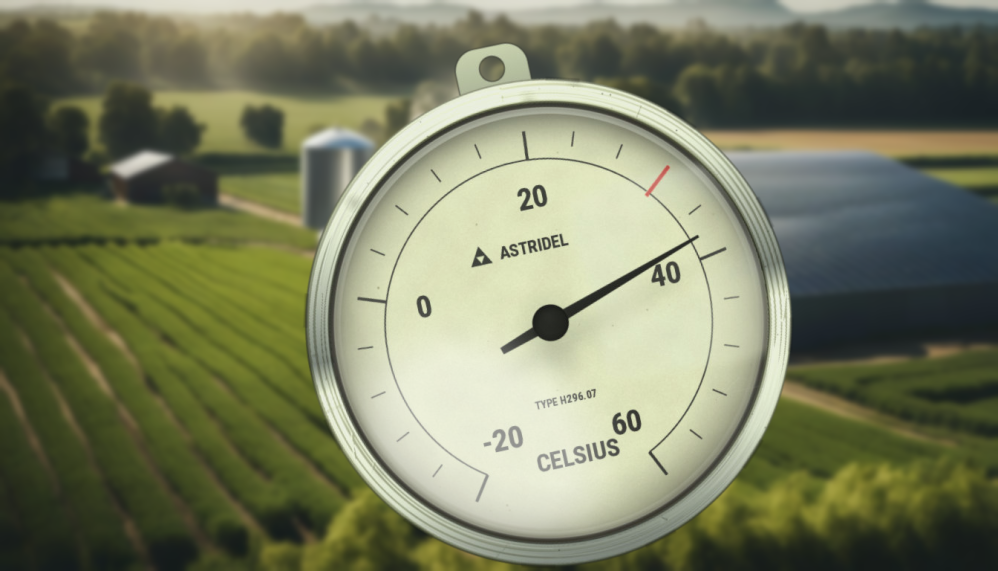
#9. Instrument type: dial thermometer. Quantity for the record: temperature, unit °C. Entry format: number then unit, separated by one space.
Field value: 38 °C
